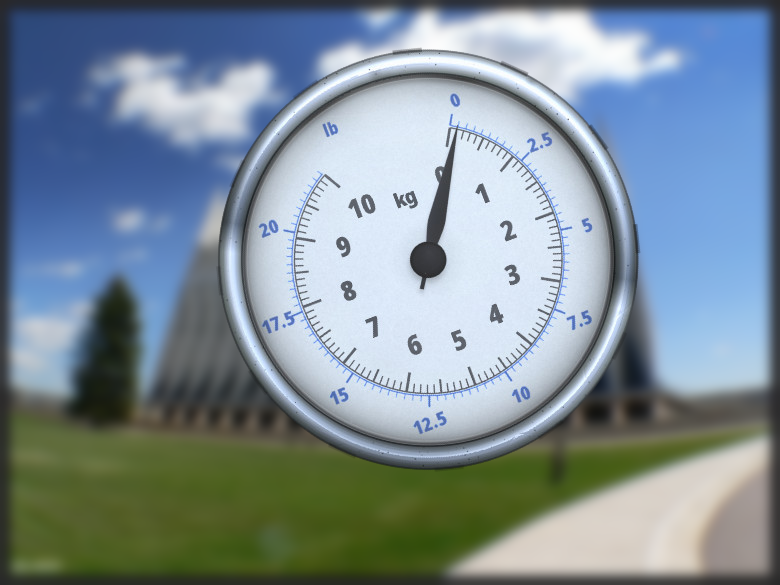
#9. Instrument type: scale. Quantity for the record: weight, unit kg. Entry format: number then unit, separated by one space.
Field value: 0.1 kg
